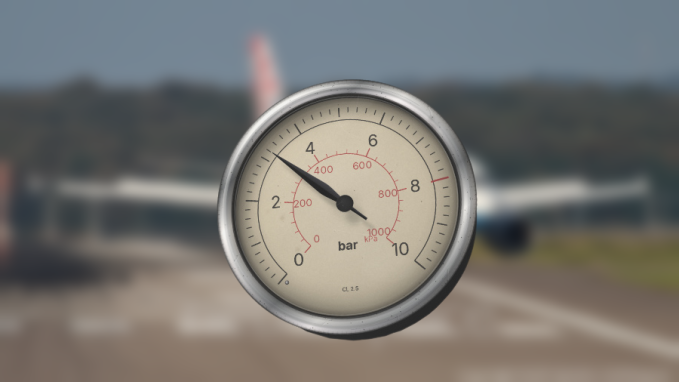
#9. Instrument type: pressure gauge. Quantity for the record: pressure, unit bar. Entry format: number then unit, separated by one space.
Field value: 3.2 bar
